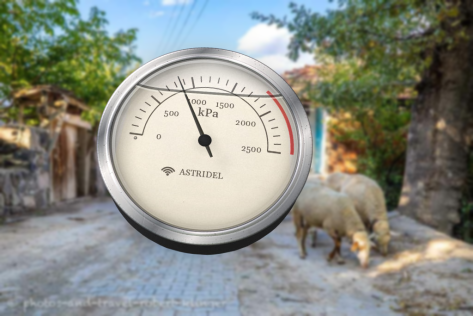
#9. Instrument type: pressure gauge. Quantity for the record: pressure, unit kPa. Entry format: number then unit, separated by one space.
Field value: 850 kPa
